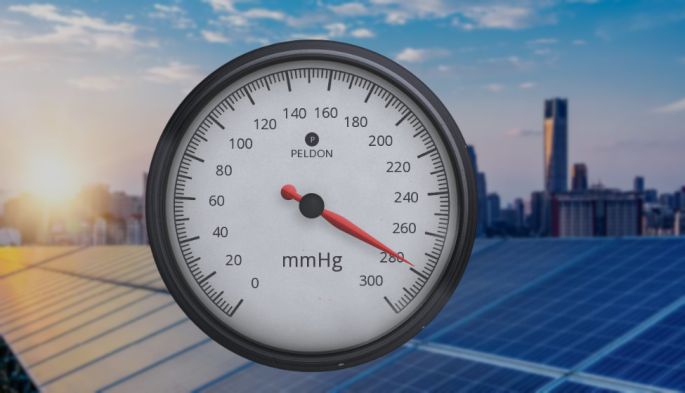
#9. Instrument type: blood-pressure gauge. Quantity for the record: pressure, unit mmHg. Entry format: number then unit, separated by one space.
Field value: 278 mmHg
